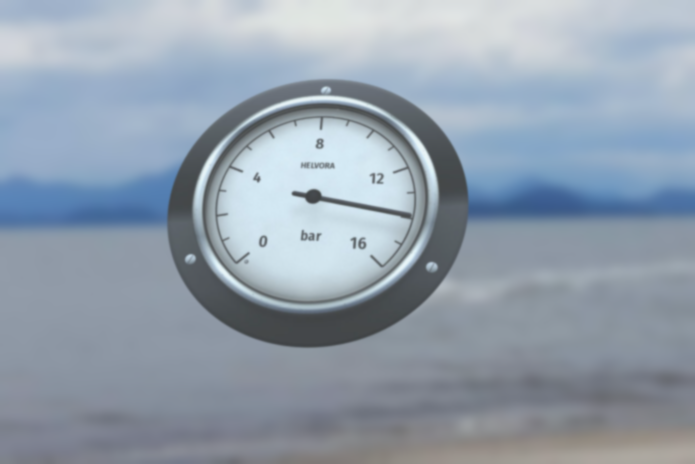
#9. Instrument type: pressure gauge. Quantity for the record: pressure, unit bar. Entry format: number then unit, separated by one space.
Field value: 14 bar
